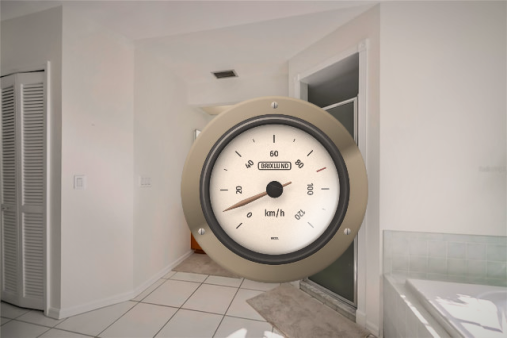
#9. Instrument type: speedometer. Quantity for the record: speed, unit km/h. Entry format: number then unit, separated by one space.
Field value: 10 km/h
